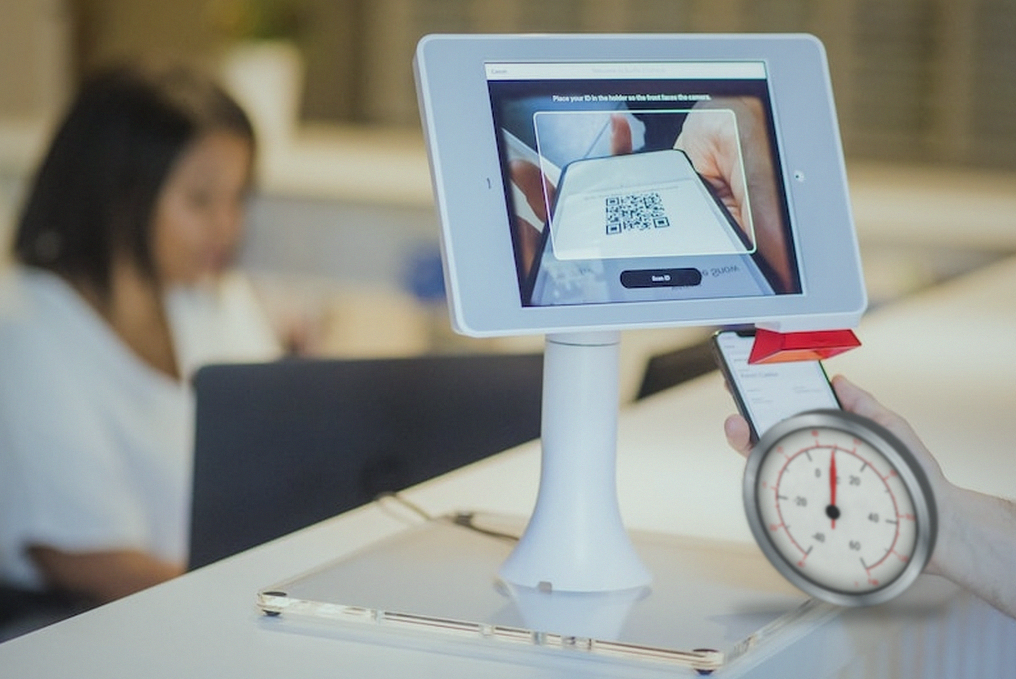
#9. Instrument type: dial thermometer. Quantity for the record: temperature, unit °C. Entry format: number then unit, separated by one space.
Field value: 10 °C
